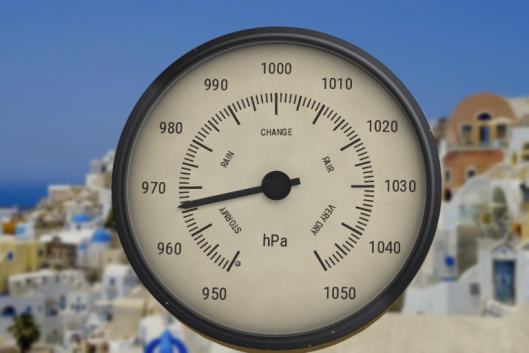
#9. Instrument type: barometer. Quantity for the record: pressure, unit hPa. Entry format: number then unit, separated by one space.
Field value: 966 hPa
